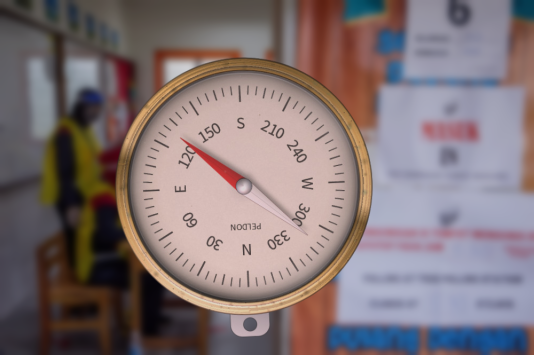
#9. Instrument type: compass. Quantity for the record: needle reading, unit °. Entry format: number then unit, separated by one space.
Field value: 130 °
